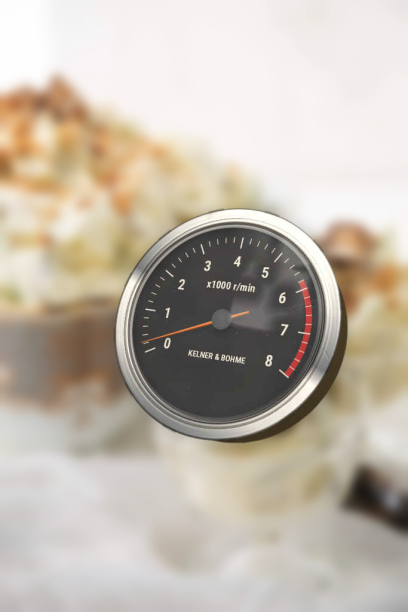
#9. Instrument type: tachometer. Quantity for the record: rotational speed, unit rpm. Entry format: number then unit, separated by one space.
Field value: 200 rpm
